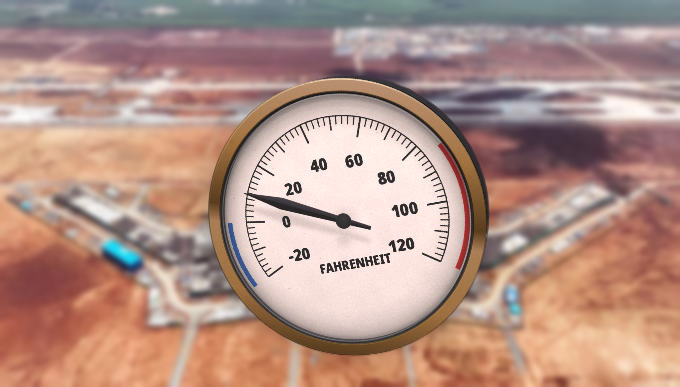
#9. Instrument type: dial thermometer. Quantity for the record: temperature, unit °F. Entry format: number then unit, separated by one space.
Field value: 10 °F
